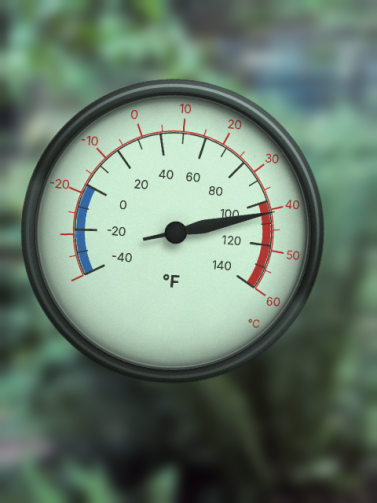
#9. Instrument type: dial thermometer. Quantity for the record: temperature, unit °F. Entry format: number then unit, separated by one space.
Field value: 105 °F
